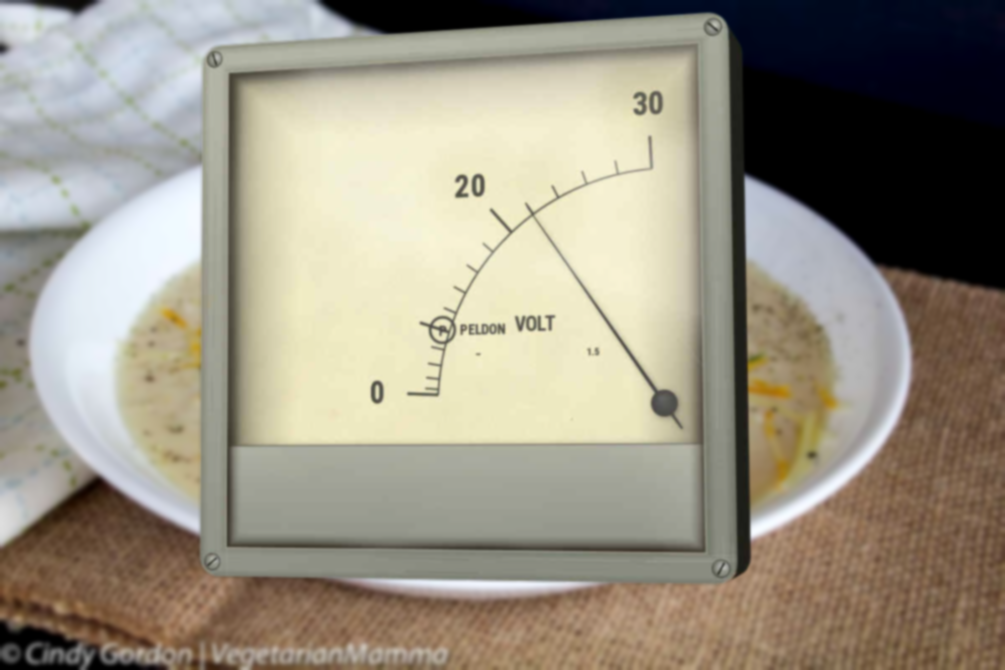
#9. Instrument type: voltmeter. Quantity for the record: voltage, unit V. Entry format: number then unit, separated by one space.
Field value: 22 V
